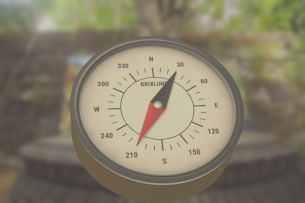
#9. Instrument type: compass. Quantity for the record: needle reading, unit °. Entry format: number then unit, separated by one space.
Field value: 210 °
